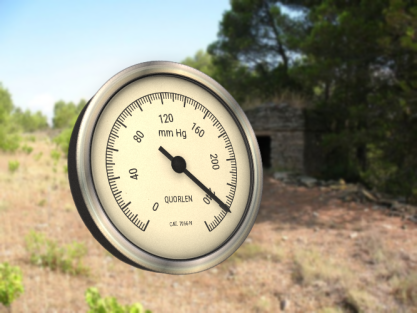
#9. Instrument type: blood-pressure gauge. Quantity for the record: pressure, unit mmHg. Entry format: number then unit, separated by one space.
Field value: 240 mmHg
